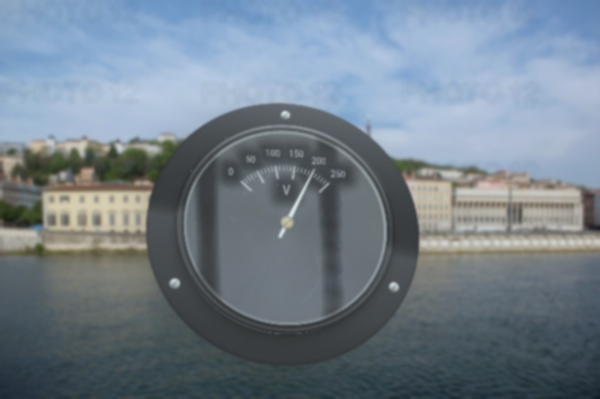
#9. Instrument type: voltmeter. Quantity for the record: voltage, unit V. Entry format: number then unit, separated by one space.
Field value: 200 V
